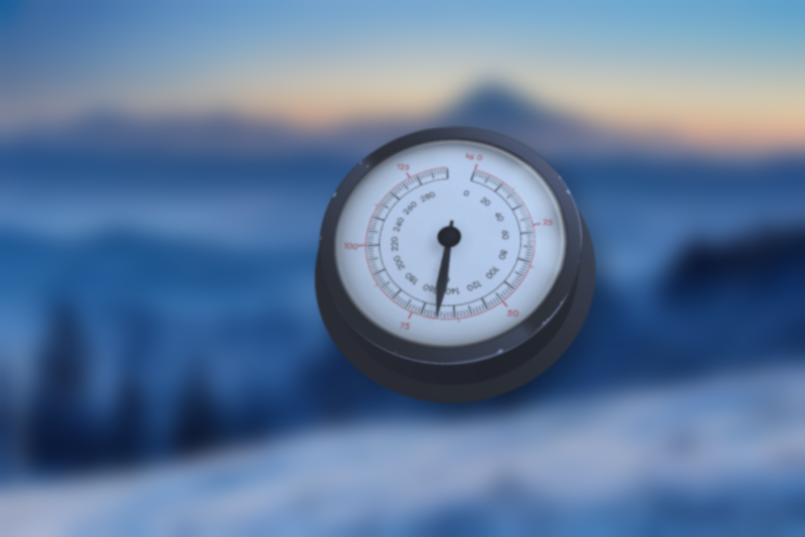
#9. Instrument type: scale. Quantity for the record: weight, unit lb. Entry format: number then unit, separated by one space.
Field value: 150 lb
